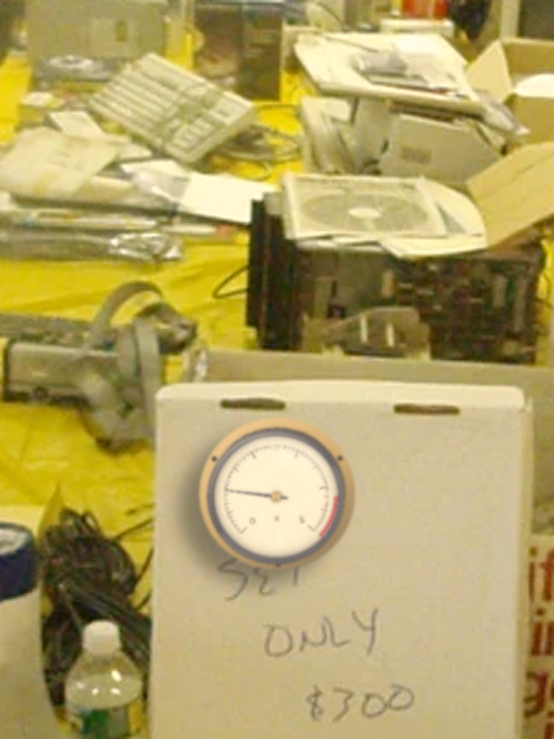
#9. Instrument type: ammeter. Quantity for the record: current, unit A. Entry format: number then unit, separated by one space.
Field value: 1 A
